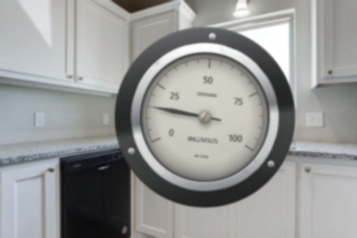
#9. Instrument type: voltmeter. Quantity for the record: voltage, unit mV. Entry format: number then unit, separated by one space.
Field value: 15 mV
